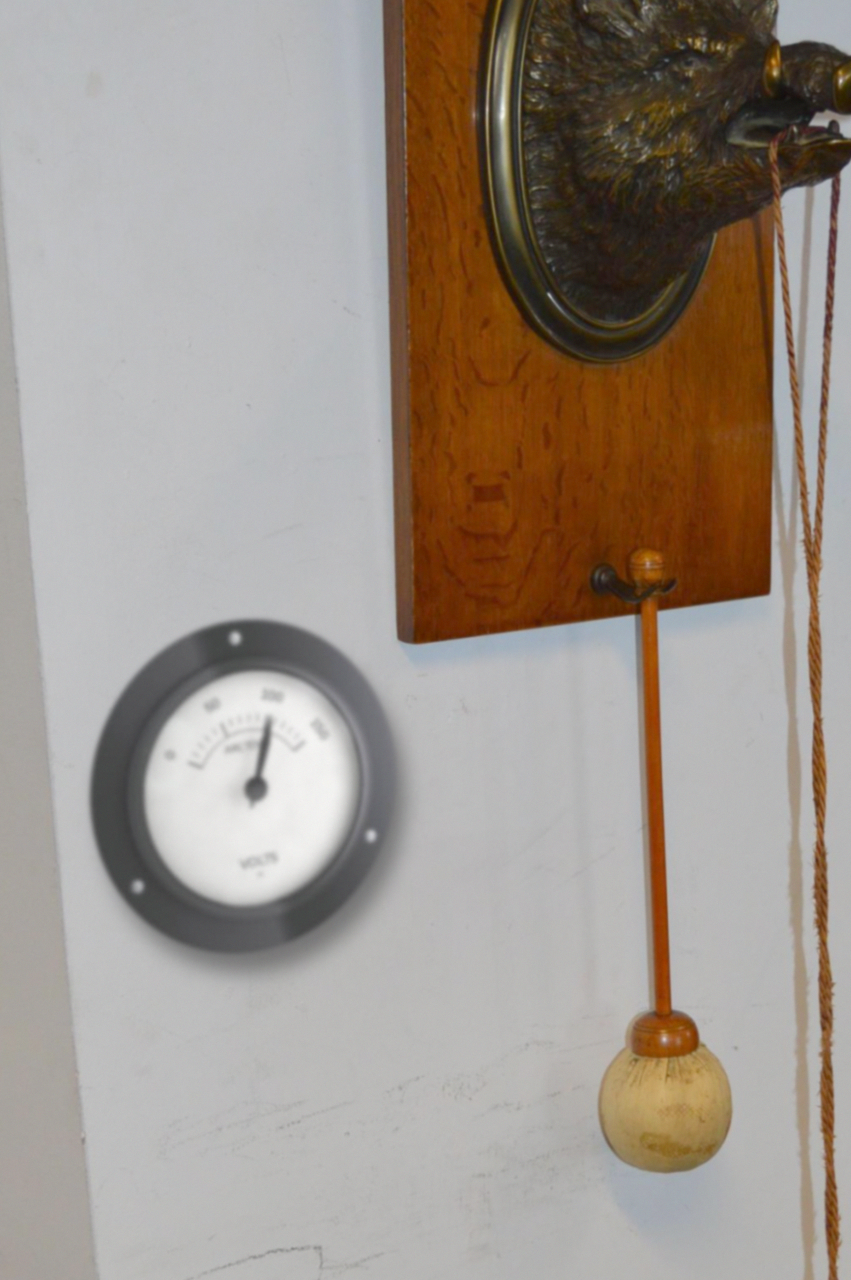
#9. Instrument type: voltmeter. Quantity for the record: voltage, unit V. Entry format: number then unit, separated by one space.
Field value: 100 V
